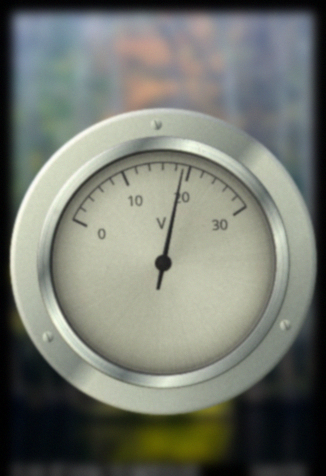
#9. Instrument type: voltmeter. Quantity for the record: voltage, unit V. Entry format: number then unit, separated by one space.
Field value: 19 V
